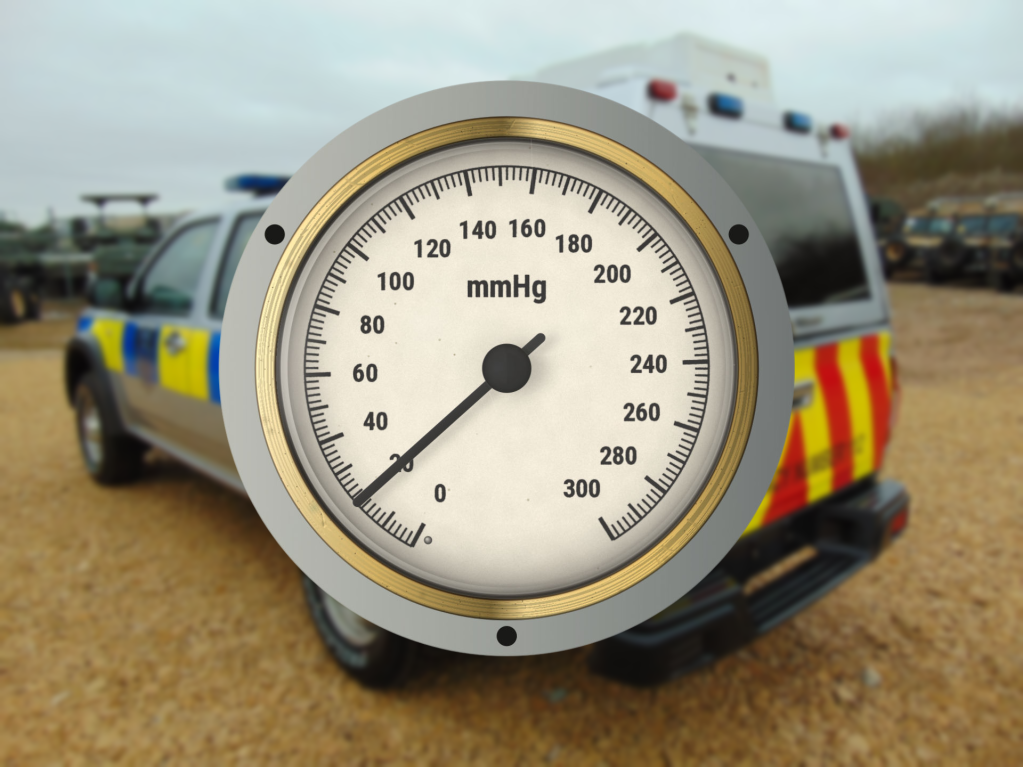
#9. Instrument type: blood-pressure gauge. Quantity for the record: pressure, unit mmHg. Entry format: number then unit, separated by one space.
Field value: 20 mmHg
